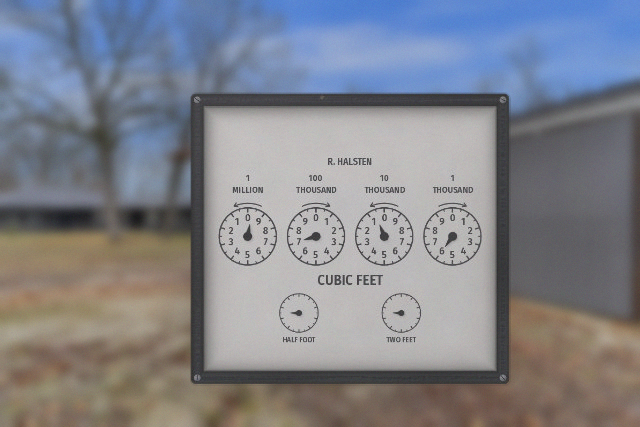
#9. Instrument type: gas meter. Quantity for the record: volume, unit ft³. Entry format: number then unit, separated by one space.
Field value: 970600 ft³
